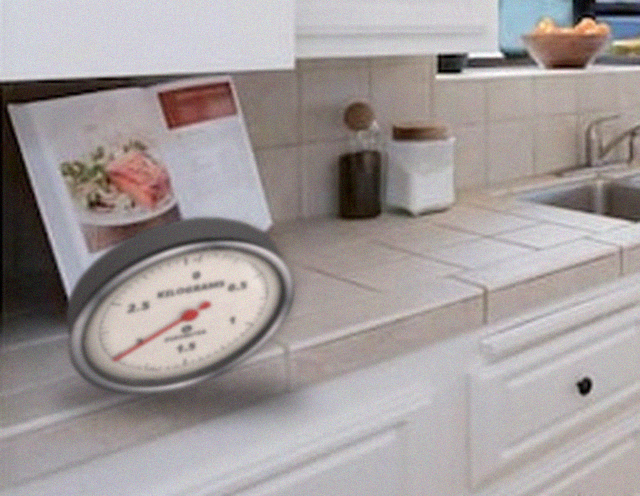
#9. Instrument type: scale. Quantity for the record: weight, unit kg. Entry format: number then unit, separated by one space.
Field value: 2 kg
